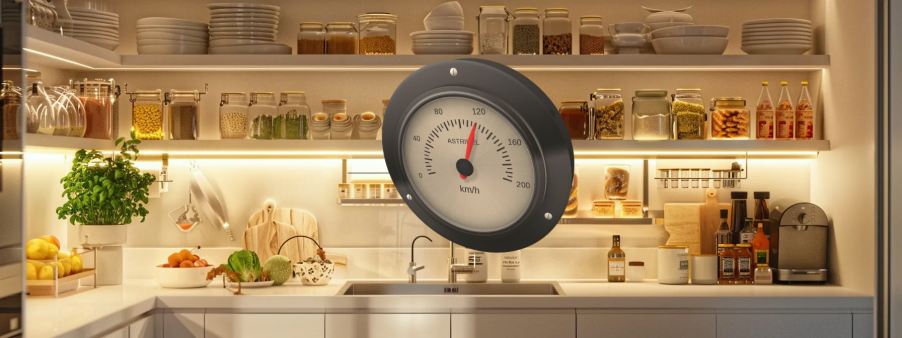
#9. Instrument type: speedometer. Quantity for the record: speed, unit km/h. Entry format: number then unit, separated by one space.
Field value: 120 km/h
